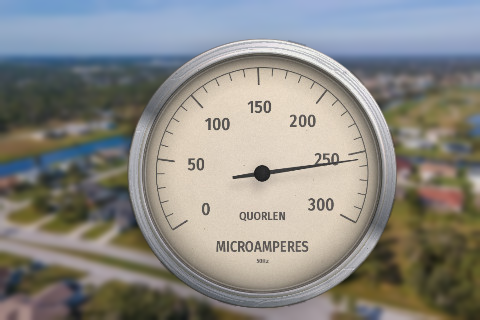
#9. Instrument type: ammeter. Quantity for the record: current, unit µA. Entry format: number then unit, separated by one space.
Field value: 255 µA
